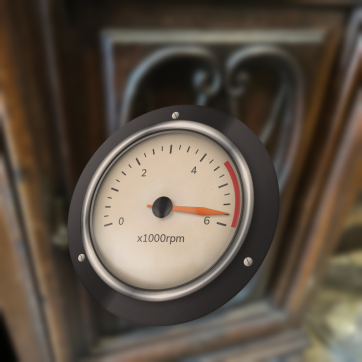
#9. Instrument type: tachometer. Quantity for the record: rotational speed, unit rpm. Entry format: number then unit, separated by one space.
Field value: 5750 rpm
